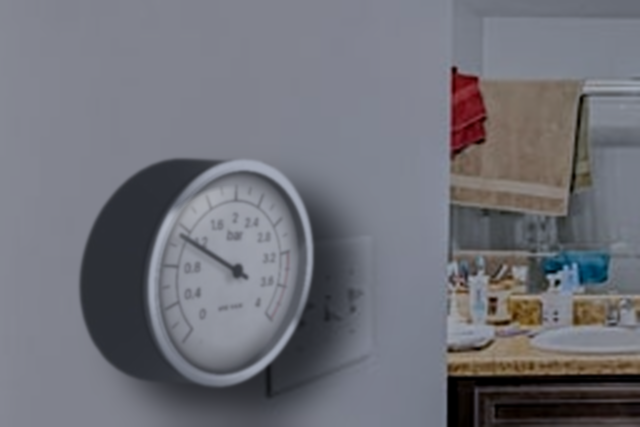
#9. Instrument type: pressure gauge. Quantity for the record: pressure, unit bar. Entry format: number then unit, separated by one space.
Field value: 1.1 bar
